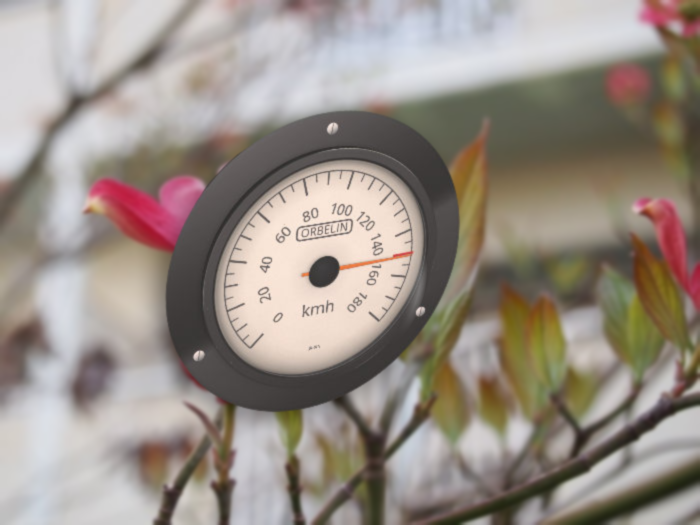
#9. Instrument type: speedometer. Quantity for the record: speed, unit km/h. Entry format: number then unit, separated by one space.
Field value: 150 km/h
